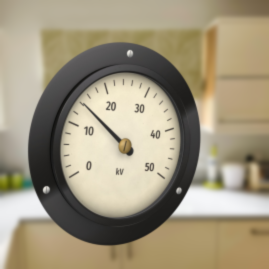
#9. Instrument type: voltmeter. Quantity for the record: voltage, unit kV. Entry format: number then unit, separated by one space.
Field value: 14 kV
